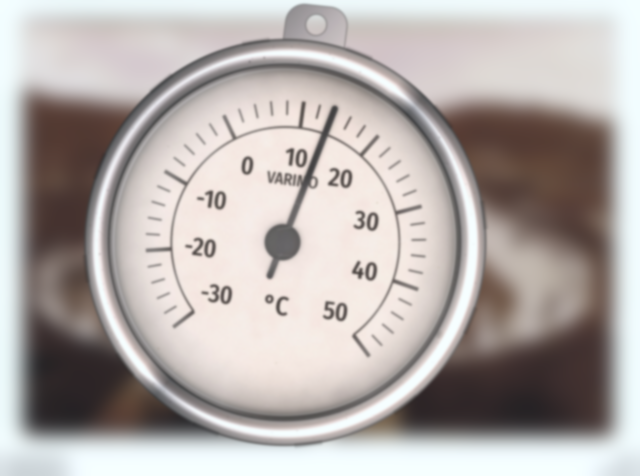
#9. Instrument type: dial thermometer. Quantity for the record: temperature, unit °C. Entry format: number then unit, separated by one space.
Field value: 14 °C
